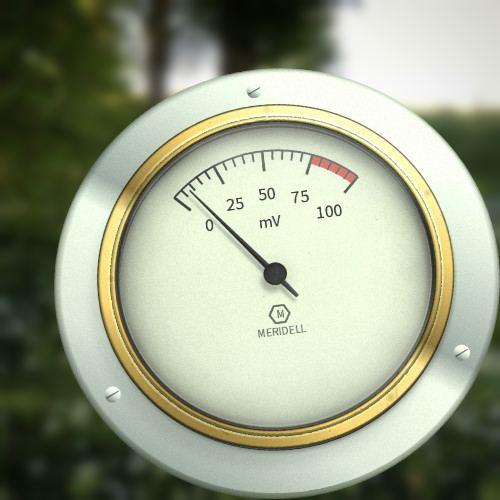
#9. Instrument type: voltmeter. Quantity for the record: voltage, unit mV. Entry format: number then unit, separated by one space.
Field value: 7.5 mV
